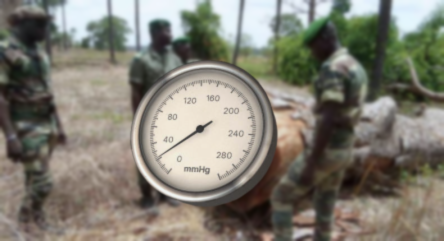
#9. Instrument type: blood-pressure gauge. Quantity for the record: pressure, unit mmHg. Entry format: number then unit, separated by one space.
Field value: 20 mmHg
